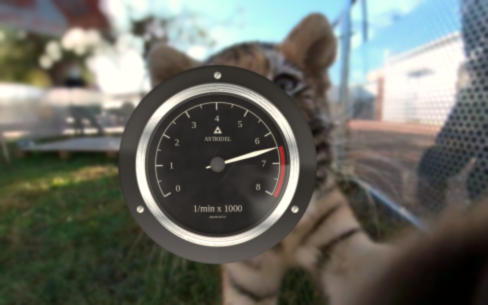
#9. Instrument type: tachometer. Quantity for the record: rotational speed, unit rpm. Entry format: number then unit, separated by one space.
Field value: 6500 rpm
